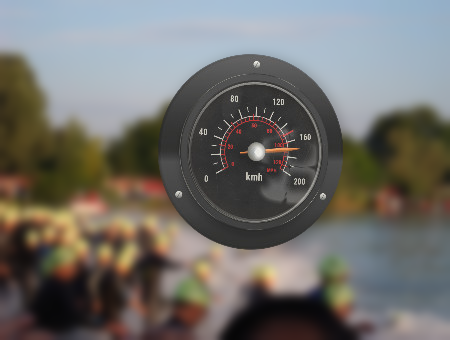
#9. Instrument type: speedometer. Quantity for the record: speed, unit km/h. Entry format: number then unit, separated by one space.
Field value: 170 km/h
